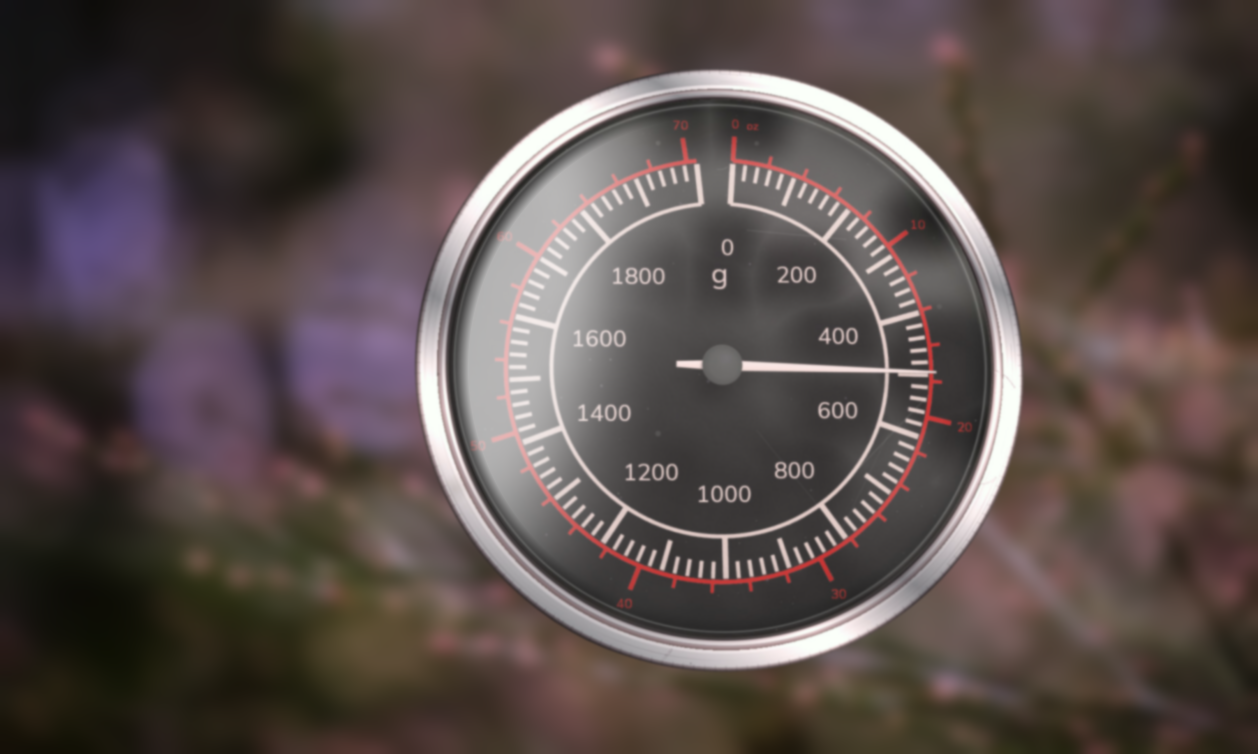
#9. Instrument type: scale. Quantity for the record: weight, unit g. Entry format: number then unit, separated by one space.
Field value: 500 g
